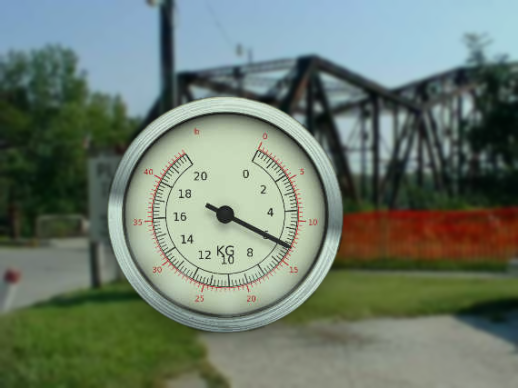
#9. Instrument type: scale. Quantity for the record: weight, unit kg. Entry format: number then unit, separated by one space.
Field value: 6 kg
